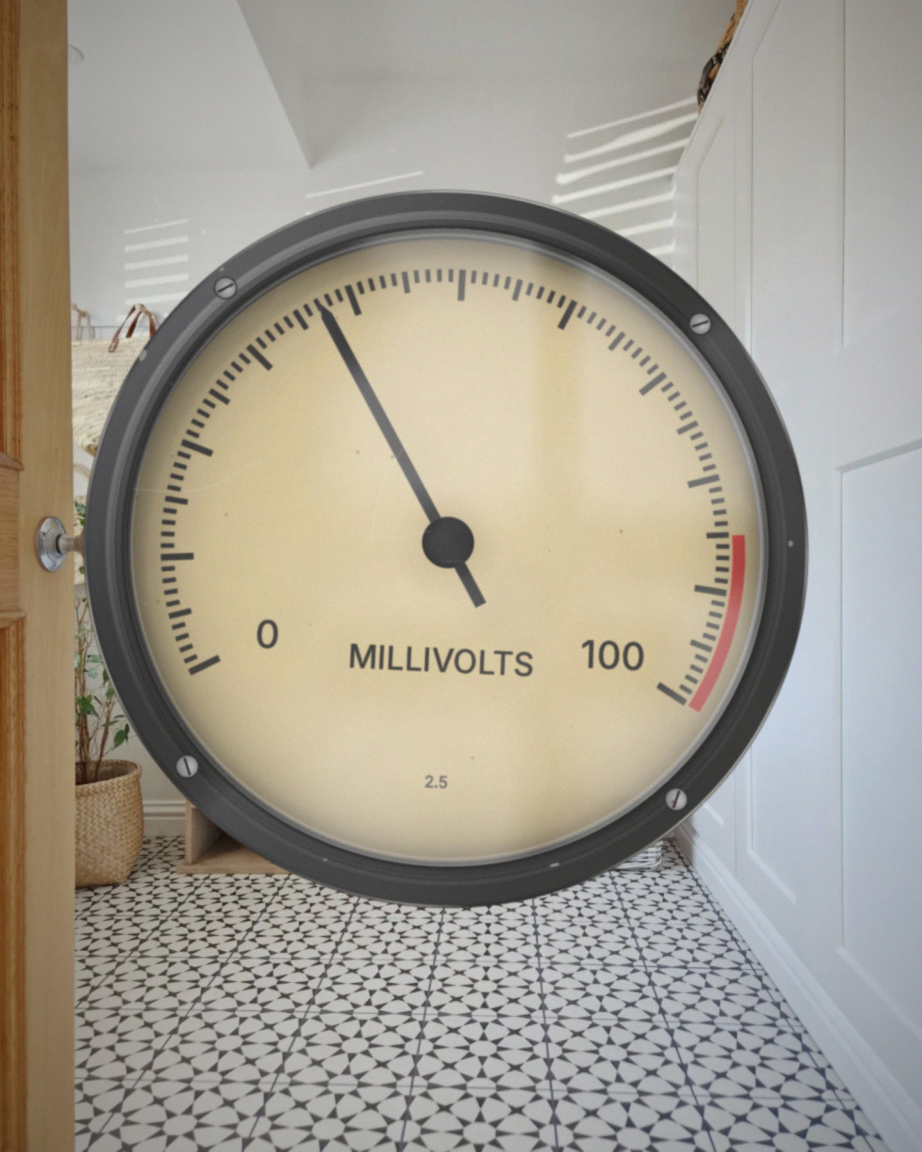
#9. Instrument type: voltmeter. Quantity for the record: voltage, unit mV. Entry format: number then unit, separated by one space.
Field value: 37 mV
